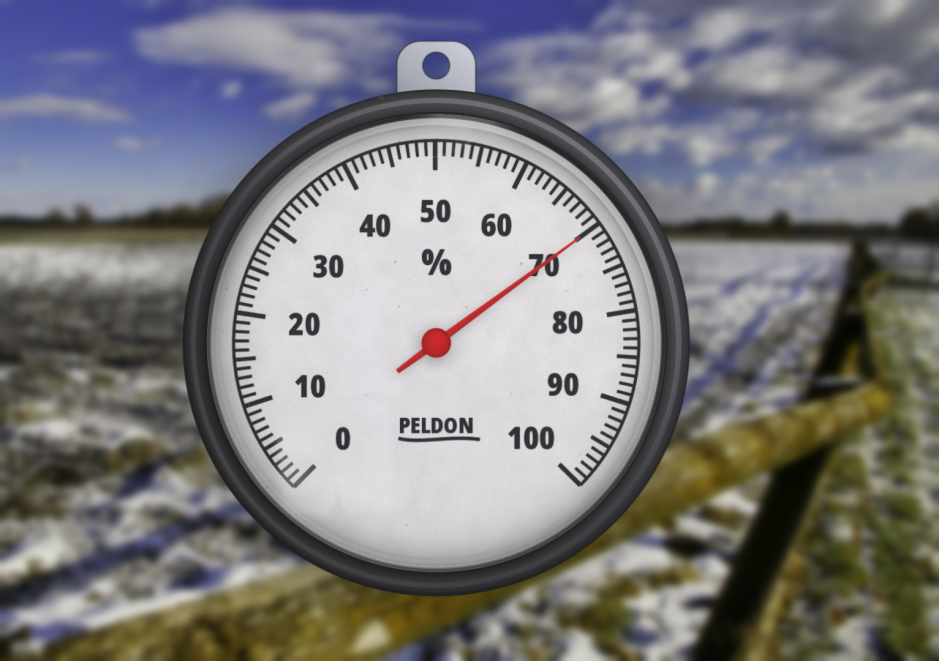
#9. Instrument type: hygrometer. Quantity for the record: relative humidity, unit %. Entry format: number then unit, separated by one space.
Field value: 70 %
